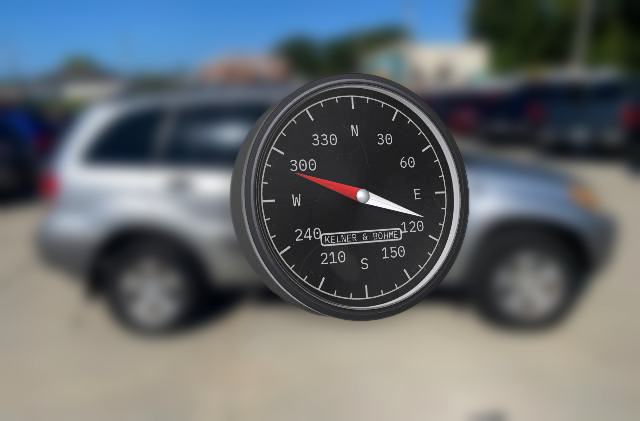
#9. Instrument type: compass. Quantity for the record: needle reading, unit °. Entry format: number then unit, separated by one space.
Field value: 290 °
